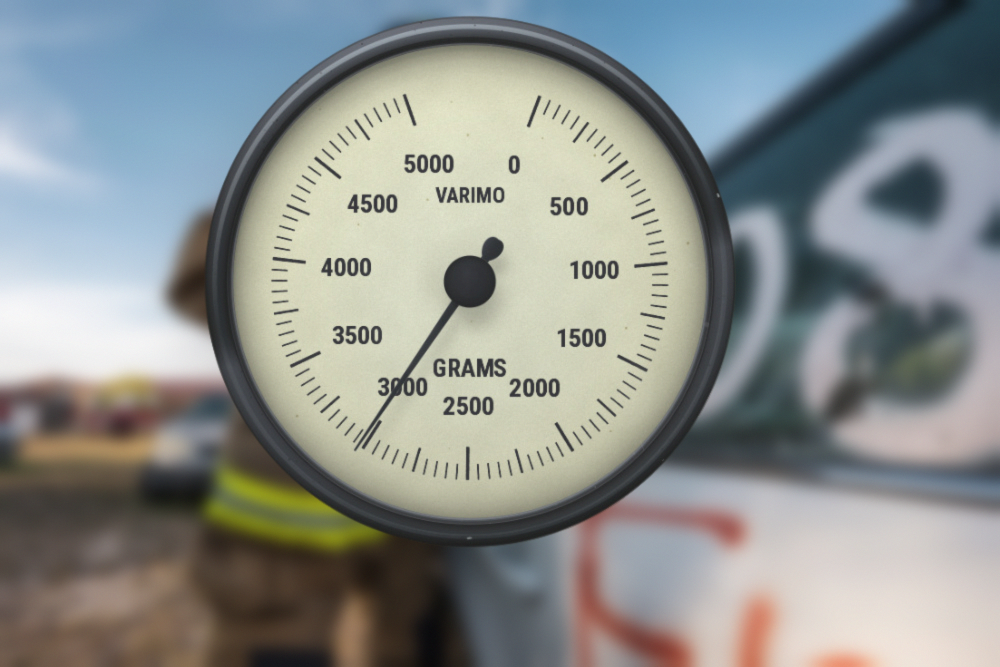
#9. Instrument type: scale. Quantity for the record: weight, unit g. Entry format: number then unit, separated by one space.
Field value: 3025 g
